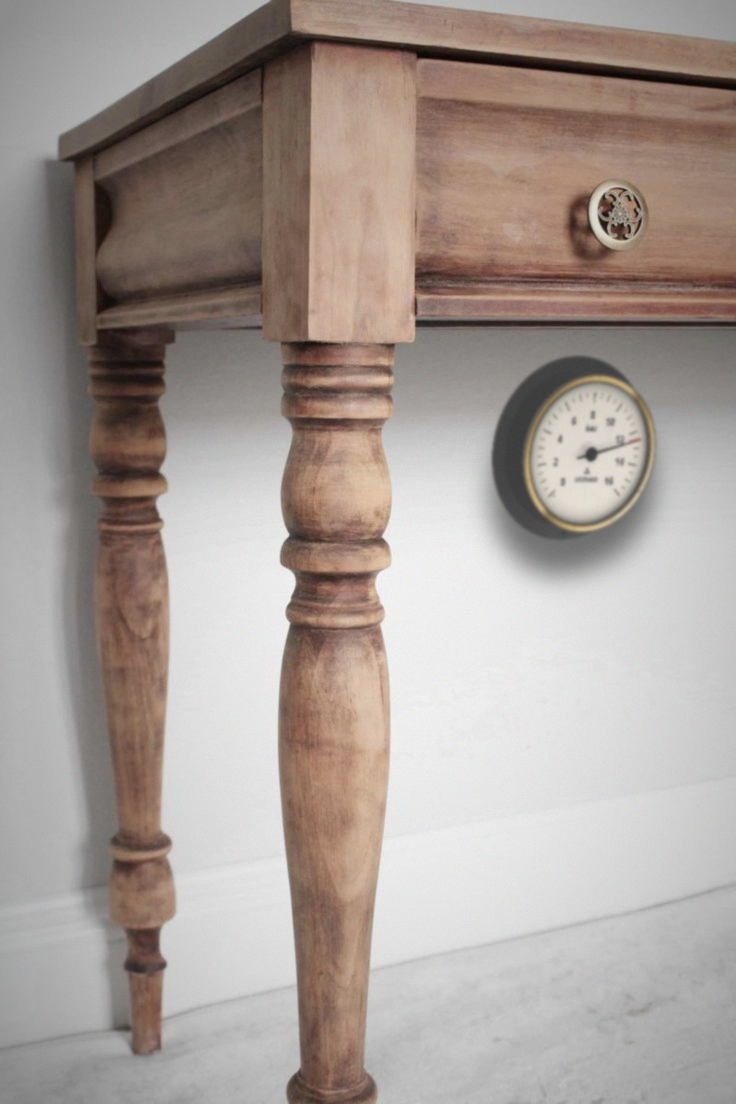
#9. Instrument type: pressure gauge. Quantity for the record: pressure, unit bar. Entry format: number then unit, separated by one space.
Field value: 12.5 bar
